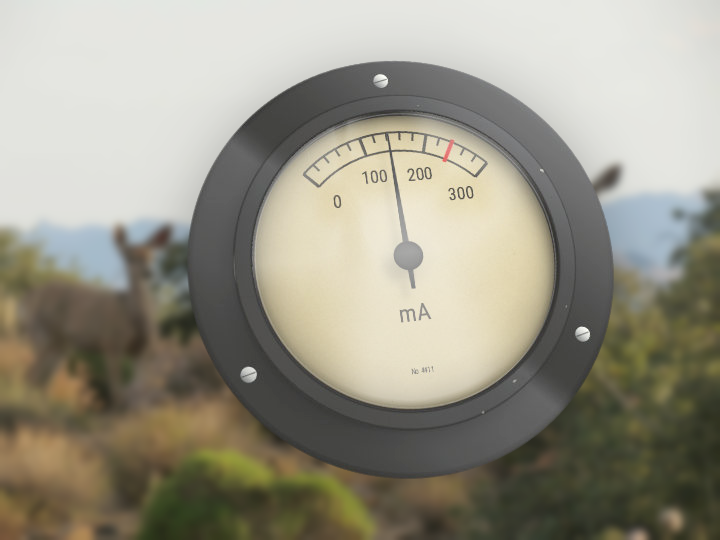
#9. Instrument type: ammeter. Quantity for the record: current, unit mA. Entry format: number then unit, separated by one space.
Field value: 140 mA
